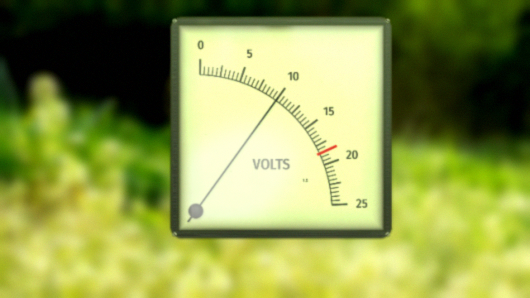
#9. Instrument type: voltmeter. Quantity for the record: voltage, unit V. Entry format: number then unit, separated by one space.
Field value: 10 V
